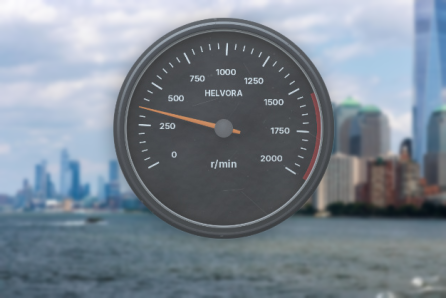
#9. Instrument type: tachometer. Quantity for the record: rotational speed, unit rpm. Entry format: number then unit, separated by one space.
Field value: 350 rpm
